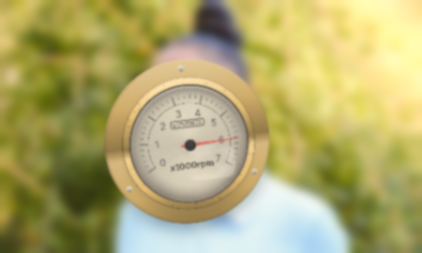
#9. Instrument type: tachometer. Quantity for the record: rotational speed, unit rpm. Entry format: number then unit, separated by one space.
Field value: 6000 rpm
